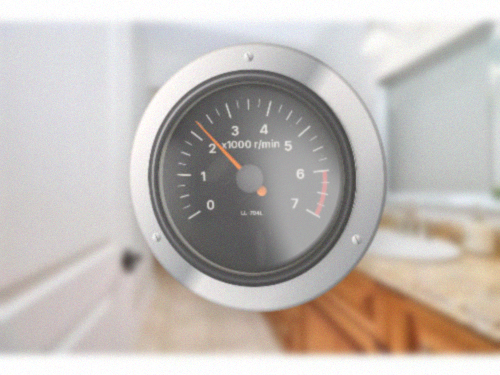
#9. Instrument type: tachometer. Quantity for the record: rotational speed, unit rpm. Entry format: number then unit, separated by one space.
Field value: 2250 rpm
